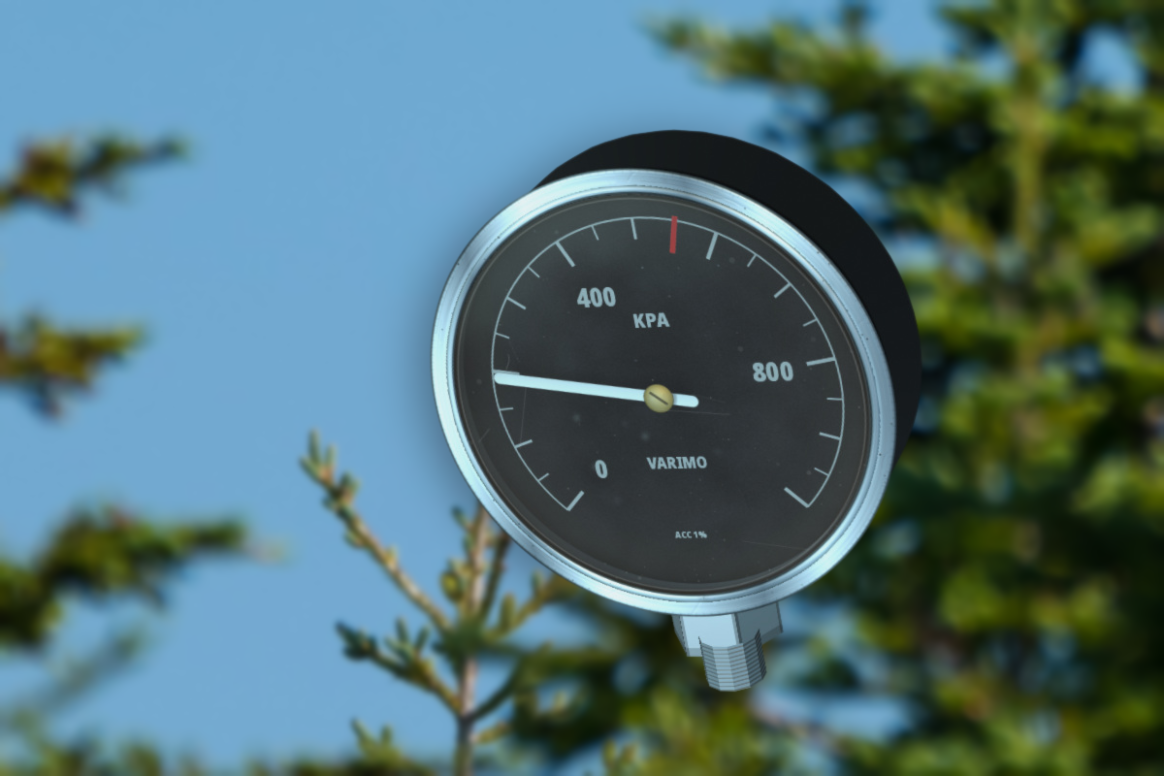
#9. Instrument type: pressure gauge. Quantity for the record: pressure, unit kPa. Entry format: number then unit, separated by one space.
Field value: 200 kPa
